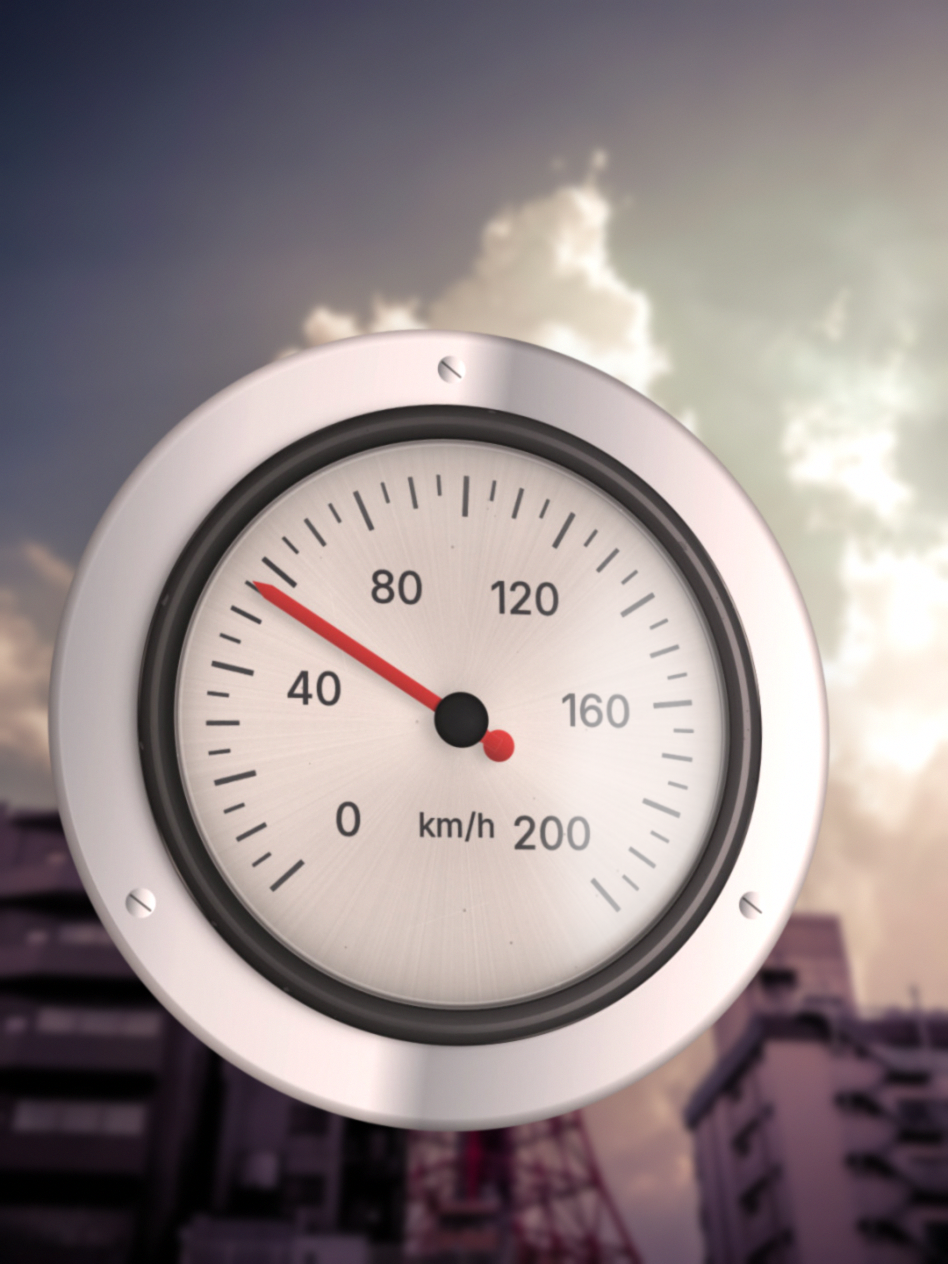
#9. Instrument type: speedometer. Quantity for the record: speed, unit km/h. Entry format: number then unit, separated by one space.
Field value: 55 km/h
